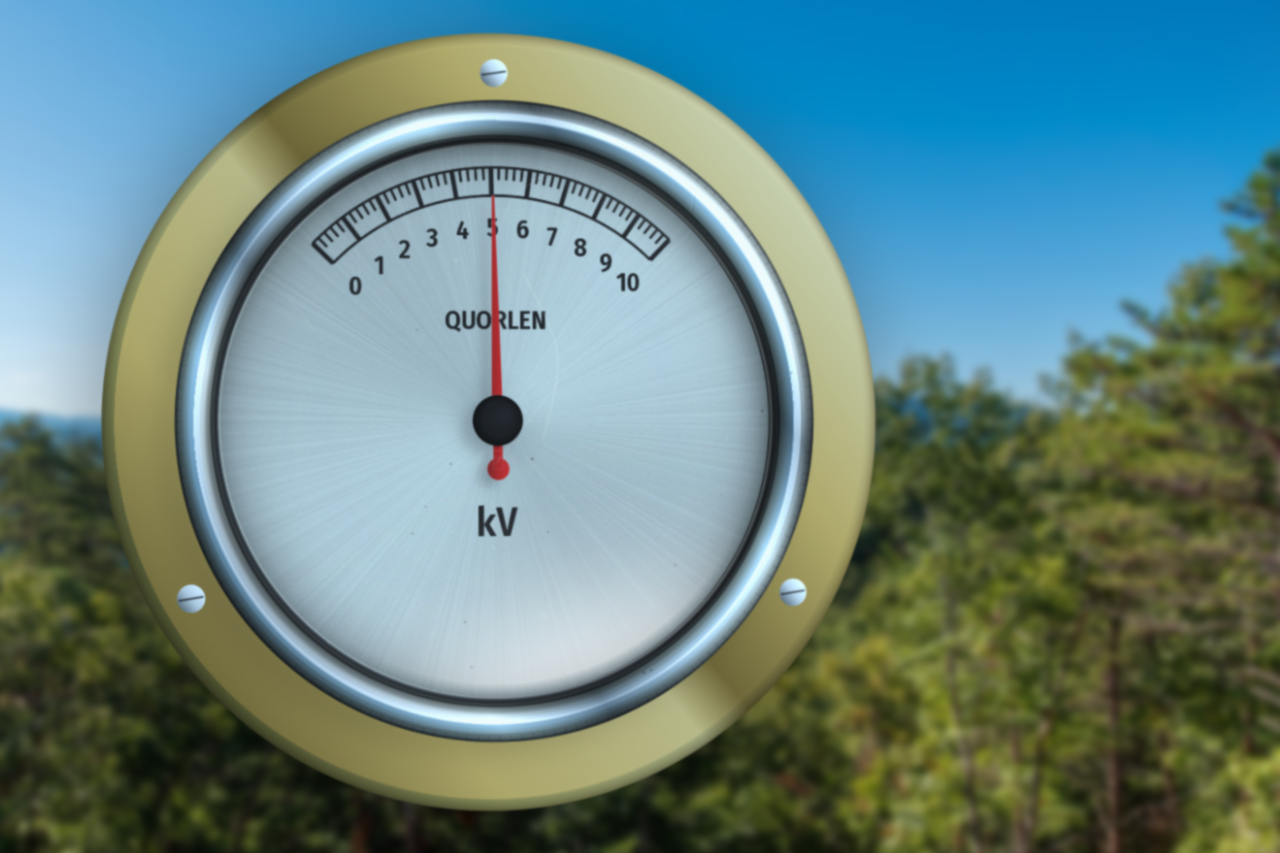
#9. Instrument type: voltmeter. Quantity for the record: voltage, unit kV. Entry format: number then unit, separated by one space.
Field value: 5 kV
